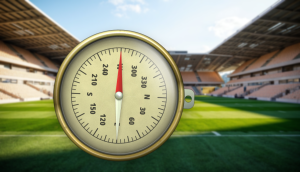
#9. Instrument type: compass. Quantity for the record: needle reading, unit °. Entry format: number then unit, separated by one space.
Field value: 270 °
